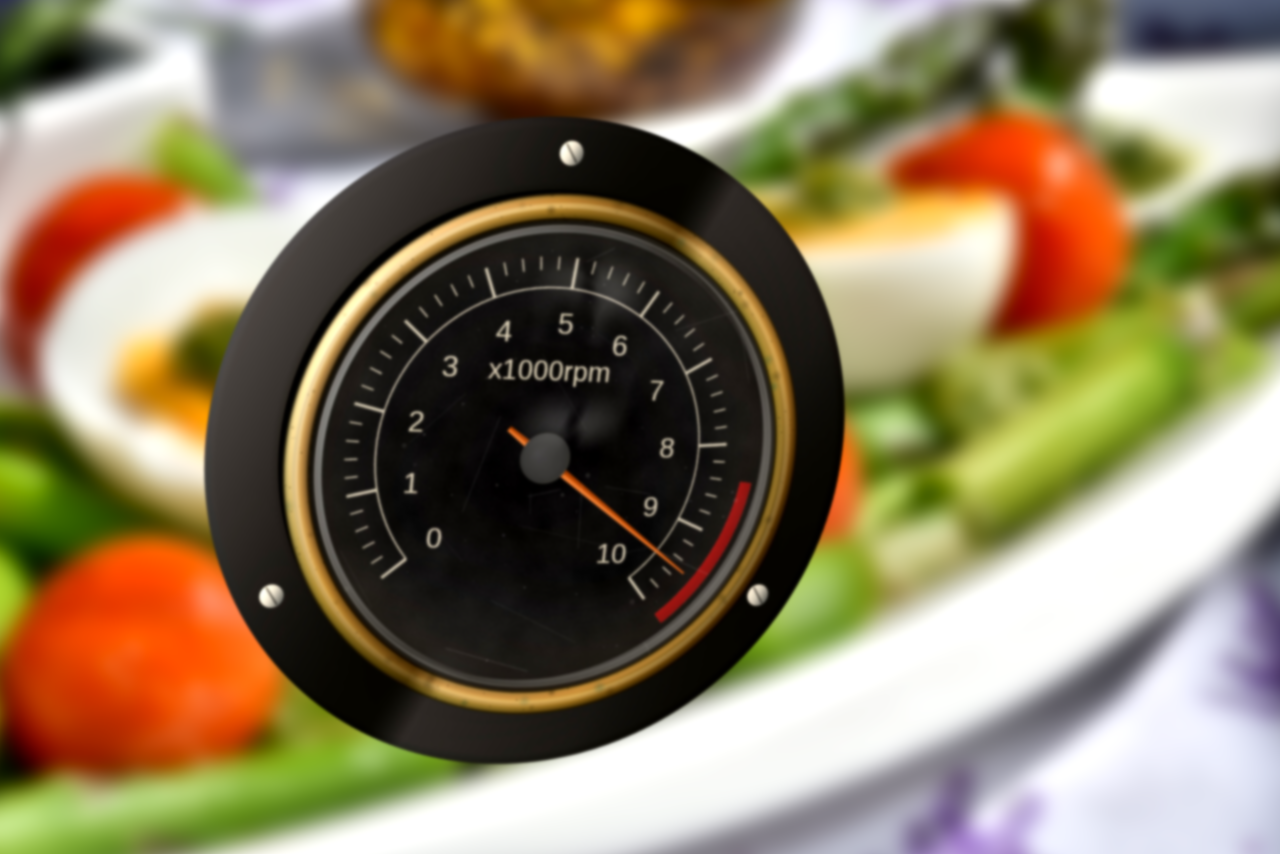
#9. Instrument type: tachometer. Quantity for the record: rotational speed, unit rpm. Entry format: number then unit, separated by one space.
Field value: 9500 rpm
